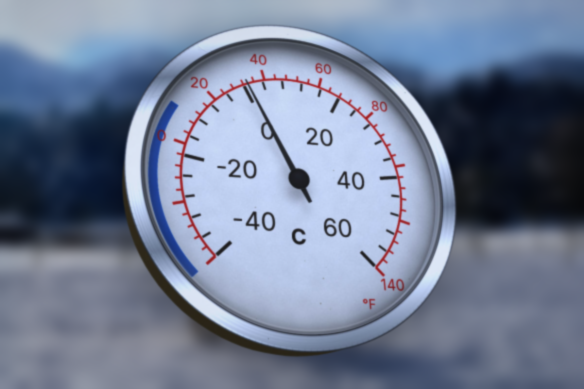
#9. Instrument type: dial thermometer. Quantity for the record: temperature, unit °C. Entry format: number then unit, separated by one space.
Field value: 0 °C
